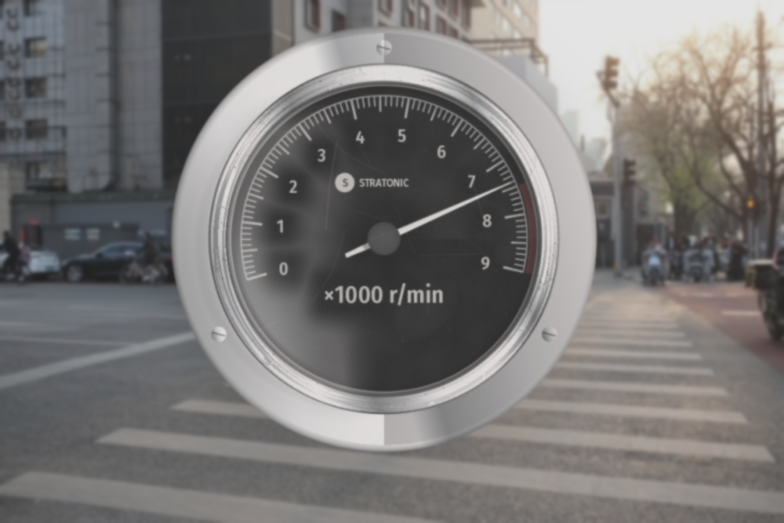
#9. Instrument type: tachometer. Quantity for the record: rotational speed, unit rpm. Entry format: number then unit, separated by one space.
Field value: 7400 rpm
